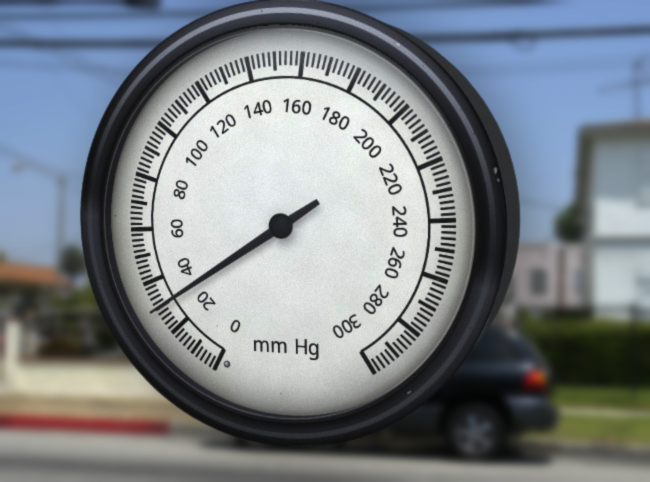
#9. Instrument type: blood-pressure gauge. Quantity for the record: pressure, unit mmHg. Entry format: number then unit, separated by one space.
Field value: 30 mmHg
